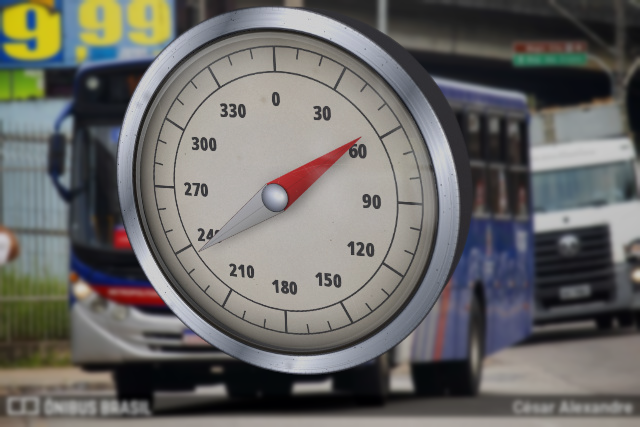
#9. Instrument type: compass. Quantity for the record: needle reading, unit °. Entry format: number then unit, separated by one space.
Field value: 55 °
